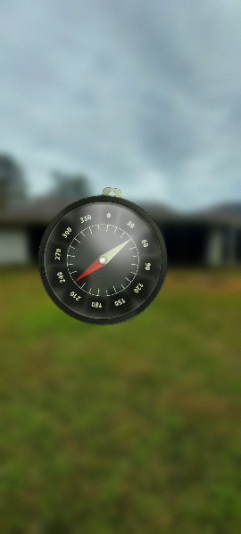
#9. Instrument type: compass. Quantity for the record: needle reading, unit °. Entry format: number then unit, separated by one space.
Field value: 225 °
